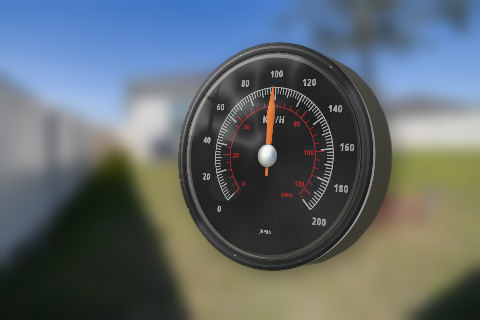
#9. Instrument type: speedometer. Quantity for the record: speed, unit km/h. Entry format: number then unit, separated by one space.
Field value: 100 km/h
